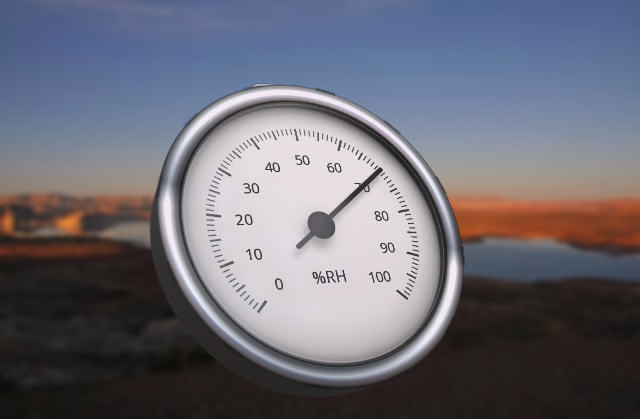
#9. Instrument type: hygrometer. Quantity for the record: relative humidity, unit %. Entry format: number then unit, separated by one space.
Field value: 70 %
